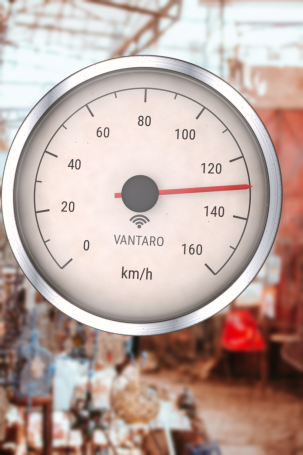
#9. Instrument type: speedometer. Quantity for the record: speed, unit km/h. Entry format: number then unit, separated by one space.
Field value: 130 km/h
